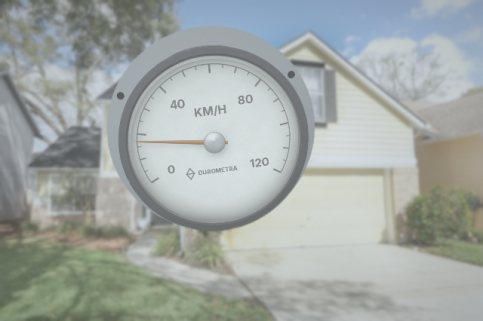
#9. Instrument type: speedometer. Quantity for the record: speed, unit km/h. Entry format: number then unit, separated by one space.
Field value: 17.5 km/h
